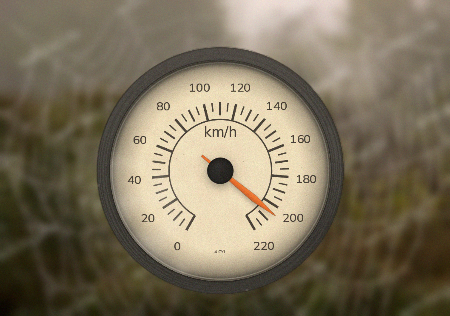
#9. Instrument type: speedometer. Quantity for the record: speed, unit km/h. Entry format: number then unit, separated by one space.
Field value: 205 km/h
